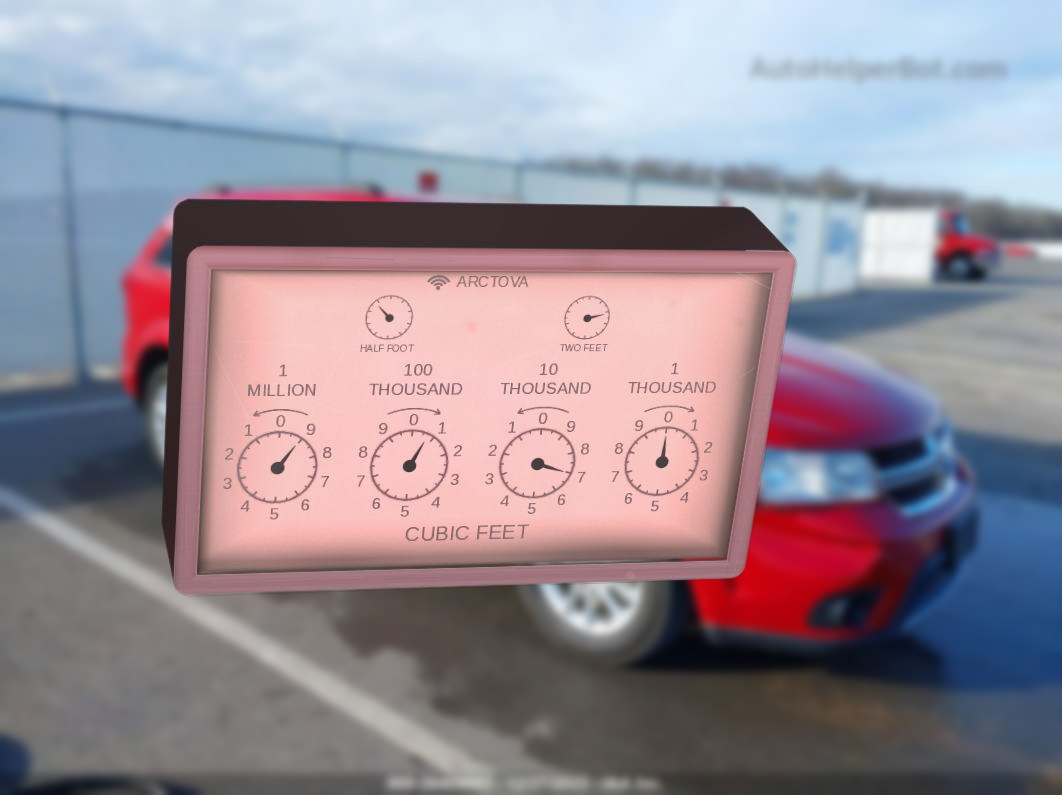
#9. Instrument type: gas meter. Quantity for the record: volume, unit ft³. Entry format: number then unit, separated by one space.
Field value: 907000 ft³
